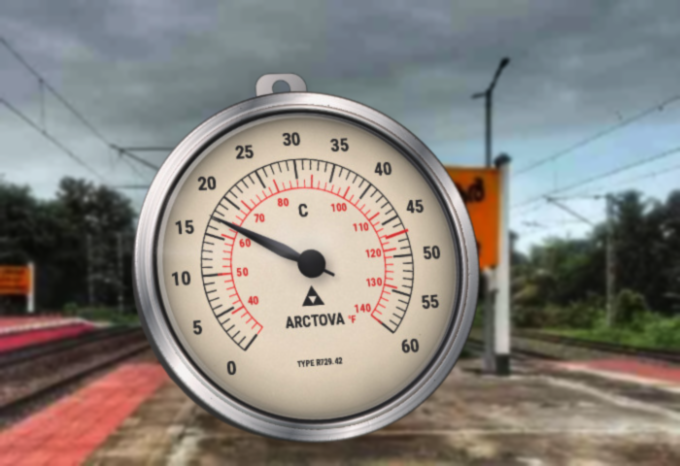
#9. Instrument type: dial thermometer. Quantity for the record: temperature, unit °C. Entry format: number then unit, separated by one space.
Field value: 17 °C
